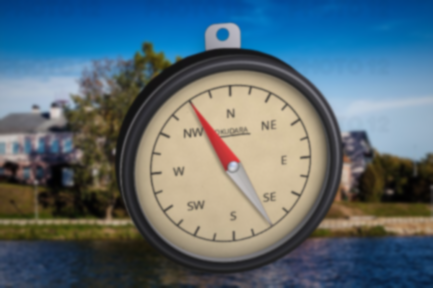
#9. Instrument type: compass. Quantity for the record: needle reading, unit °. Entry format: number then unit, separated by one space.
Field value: 330 °
